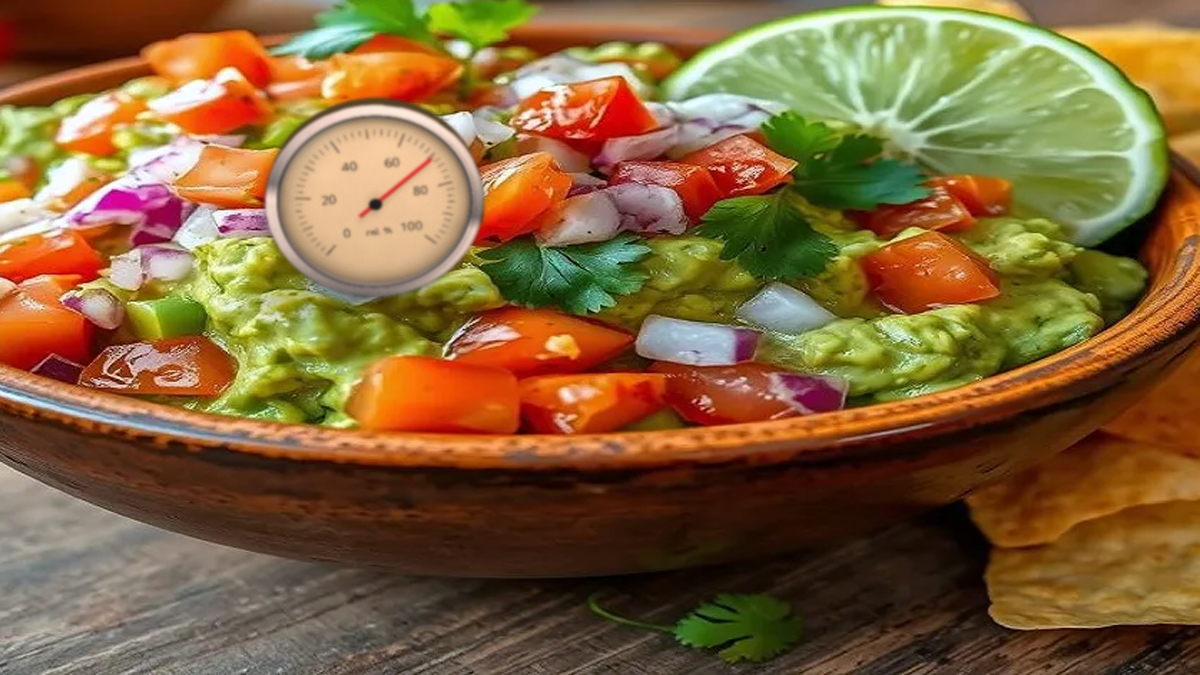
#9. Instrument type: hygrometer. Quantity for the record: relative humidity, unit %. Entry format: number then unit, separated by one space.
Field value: 70 %
